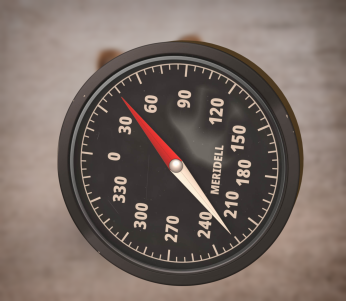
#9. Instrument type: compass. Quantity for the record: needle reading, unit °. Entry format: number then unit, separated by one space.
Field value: 45 °
